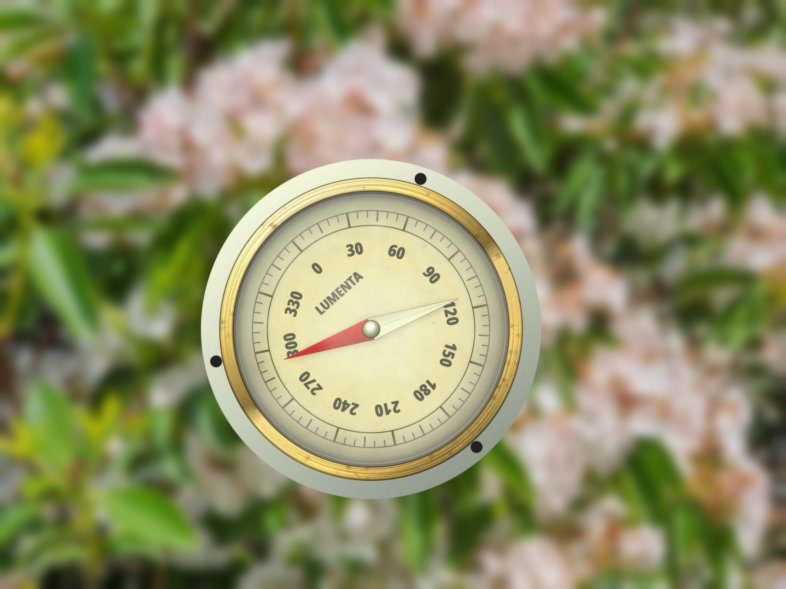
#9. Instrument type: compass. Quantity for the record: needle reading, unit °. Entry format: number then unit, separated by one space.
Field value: 292.5 °
